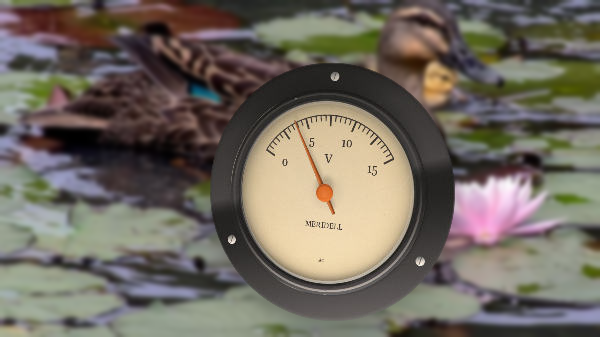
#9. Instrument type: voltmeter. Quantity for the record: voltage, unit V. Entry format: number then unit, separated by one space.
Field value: 4 V
